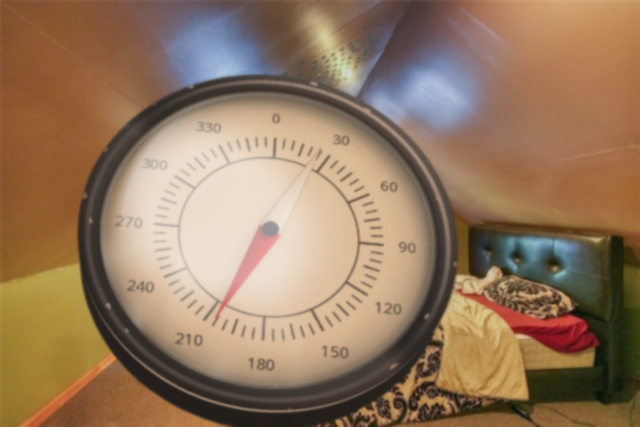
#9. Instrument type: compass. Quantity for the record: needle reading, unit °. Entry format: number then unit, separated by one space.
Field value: 205 °
